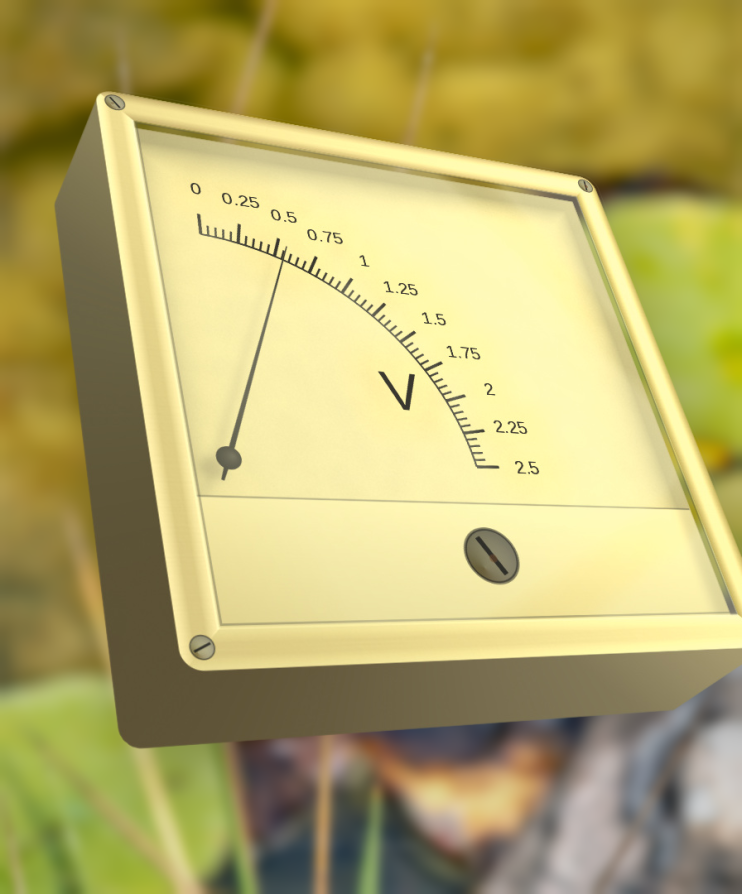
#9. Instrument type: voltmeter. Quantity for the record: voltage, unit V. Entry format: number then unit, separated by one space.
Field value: 0.55 V
